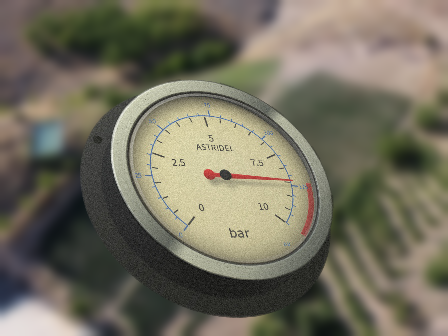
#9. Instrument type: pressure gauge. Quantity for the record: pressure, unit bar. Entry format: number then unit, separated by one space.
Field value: 8.5 bar
